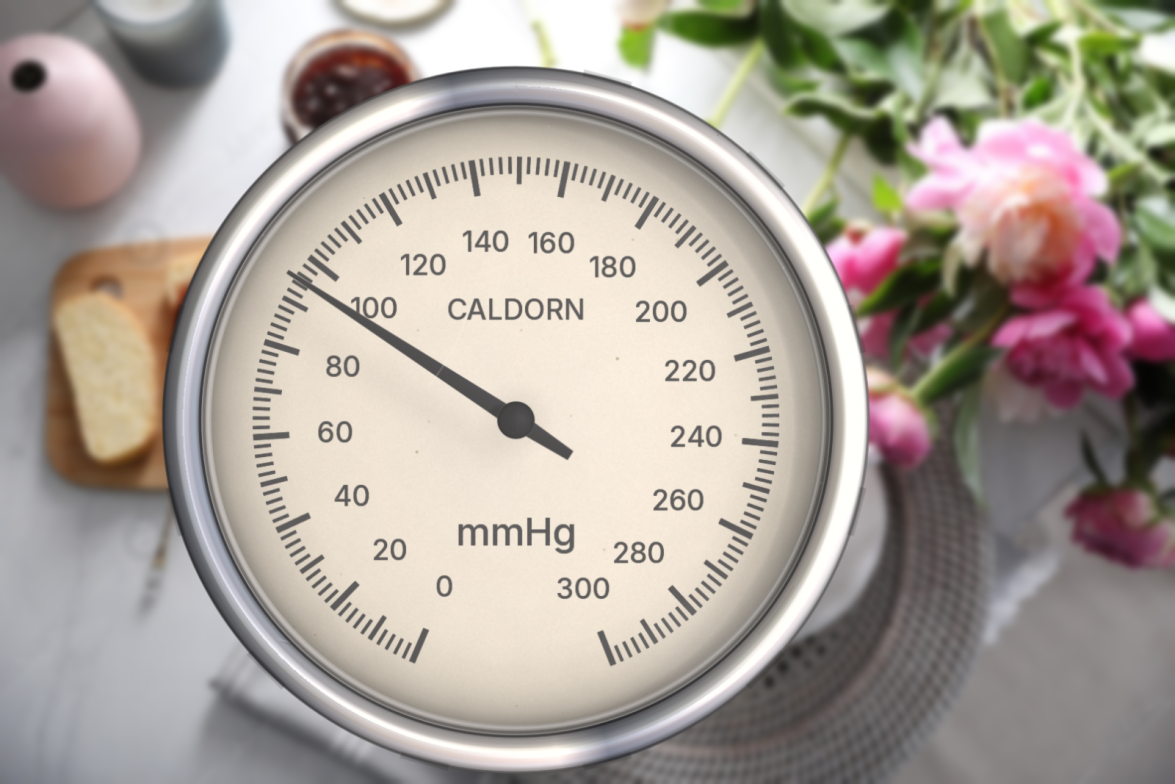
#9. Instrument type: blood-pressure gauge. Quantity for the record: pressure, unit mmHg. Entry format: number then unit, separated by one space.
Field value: 95 mmHg
